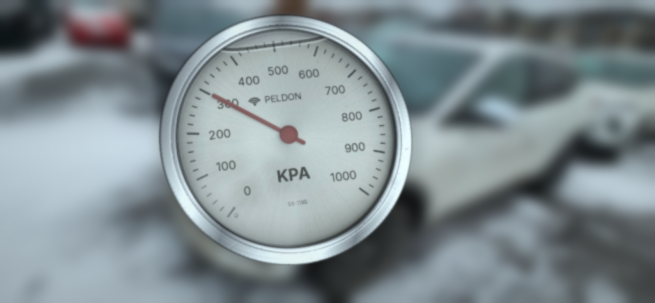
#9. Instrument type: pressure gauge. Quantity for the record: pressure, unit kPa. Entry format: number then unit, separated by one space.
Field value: 300 kPa
